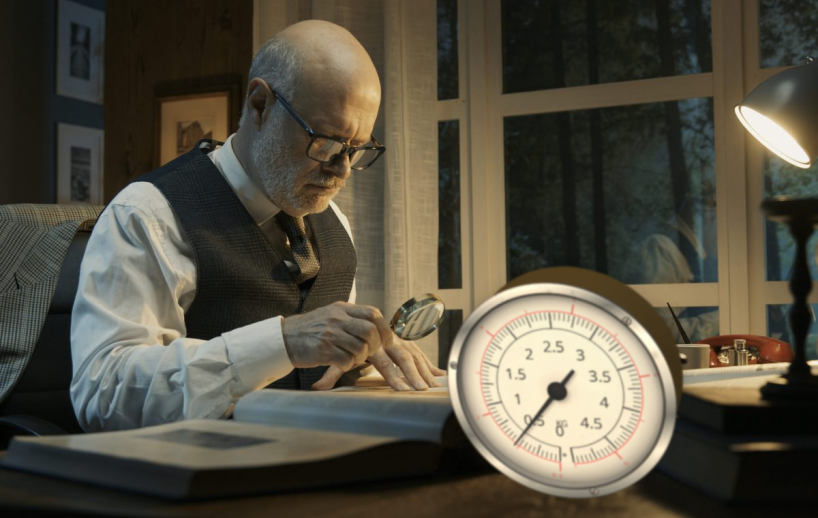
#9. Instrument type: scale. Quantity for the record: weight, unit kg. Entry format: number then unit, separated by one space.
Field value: 0.5 kg
